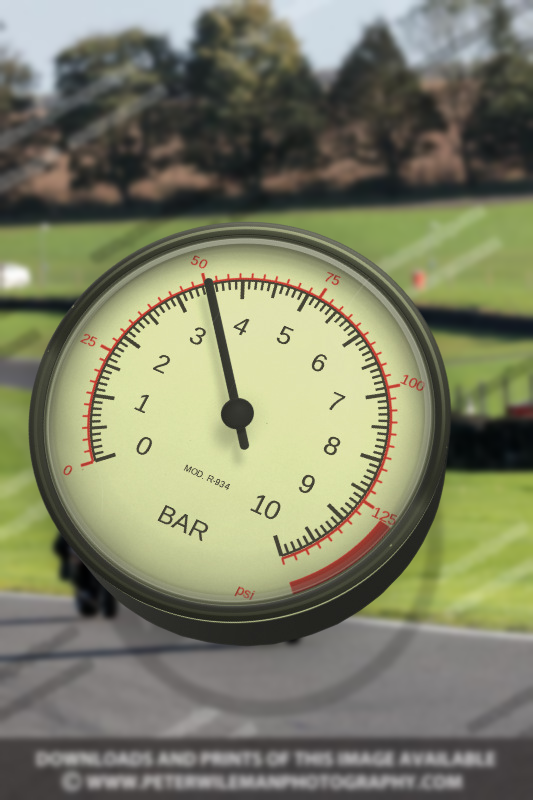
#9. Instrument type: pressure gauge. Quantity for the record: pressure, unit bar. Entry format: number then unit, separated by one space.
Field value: 3.5 bar
